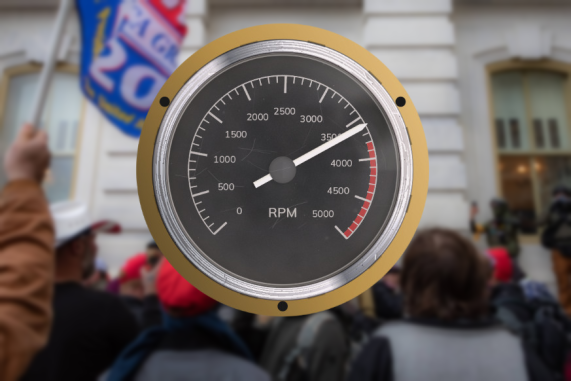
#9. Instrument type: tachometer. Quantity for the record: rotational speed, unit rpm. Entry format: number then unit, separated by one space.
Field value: 3600 rpm
